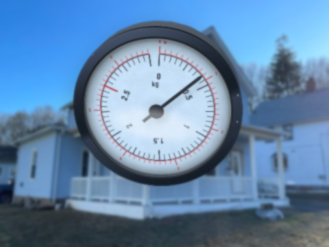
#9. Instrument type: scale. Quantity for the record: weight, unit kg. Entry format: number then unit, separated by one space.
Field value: 0.4 kg
